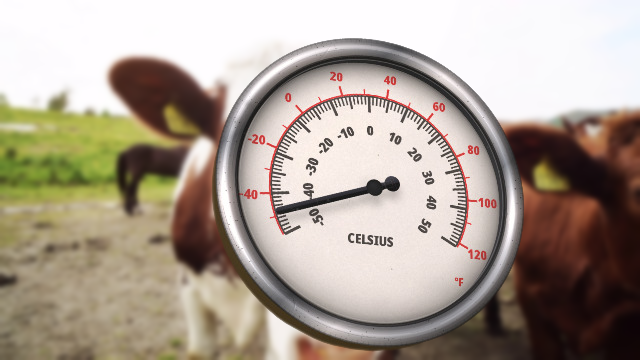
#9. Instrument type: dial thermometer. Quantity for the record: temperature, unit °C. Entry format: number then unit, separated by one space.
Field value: -45 °C
